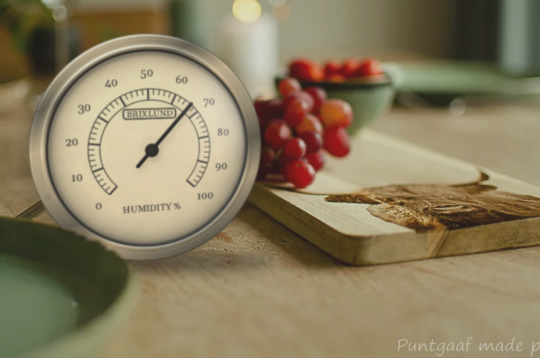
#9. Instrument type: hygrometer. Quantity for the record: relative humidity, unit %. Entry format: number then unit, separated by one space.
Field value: 66 %
